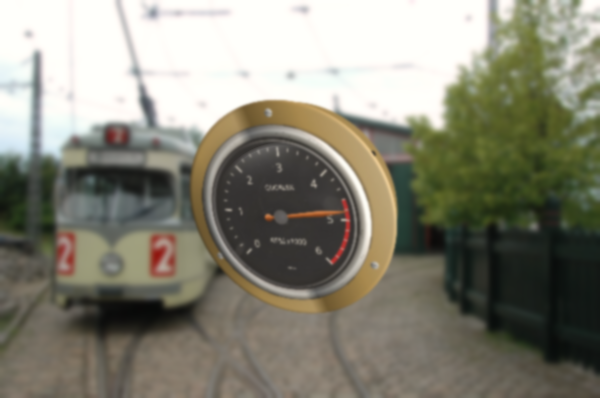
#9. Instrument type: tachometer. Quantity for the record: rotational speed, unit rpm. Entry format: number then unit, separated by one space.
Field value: 4800 rpm
